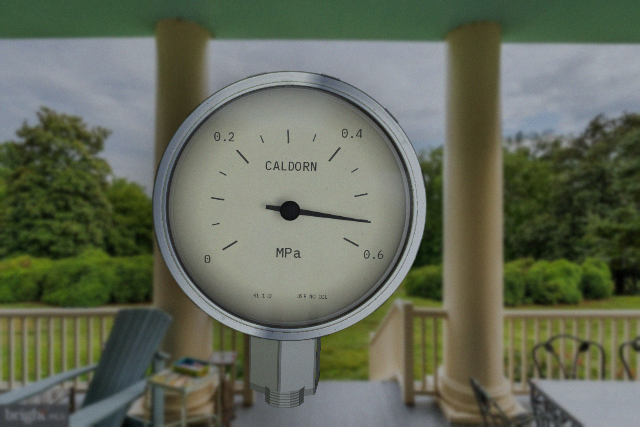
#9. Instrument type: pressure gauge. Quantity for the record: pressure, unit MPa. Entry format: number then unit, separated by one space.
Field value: 0.55 MPa
